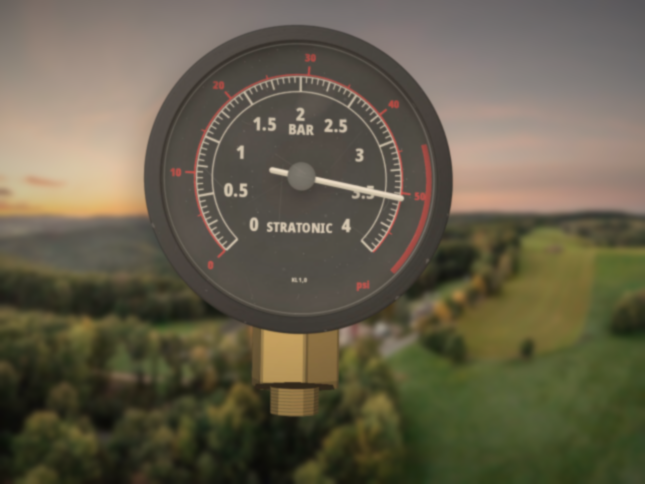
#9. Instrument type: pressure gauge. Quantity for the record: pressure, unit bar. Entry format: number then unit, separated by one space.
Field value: 3.5 bar
